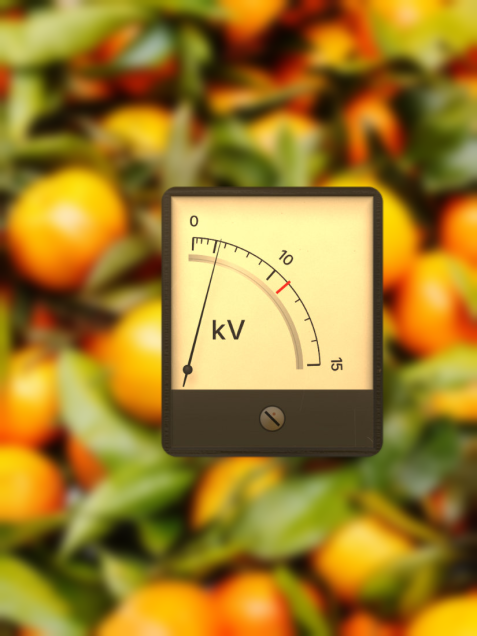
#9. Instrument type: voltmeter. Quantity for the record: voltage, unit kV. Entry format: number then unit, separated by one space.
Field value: 5.5 kV
